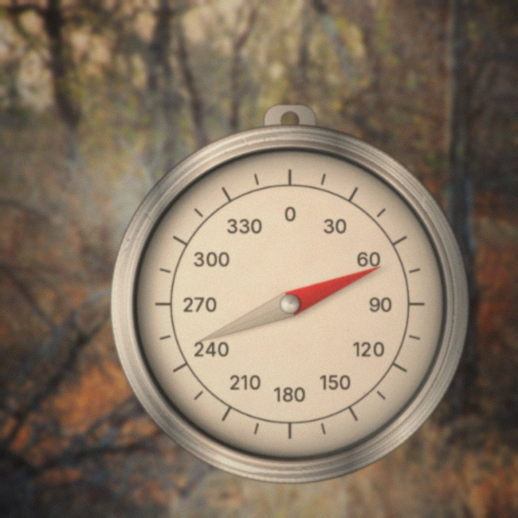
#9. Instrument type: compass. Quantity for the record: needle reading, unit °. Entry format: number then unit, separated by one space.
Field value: 67.5 °
